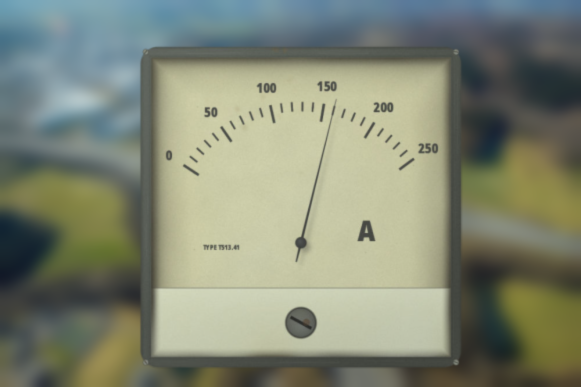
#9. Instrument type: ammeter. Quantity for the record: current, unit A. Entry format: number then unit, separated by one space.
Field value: 160 A
